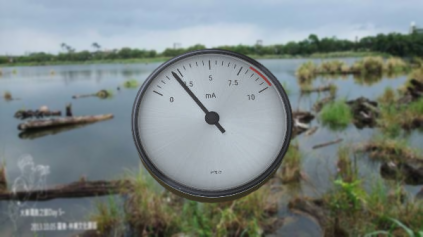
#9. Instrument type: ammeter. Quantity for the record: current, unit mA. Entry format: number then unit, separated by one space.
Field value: 2 mA
